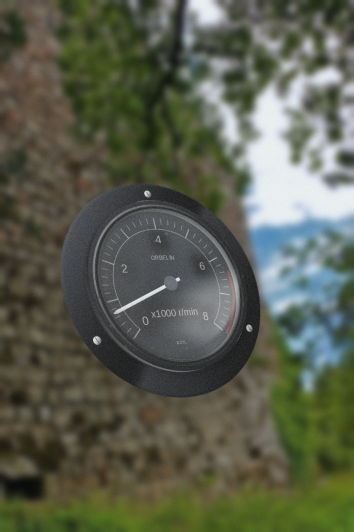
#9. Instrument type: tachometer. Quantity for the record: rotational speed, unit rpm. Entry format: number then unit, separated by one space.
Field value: 700 rpm
